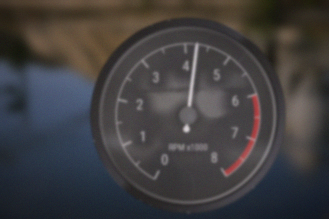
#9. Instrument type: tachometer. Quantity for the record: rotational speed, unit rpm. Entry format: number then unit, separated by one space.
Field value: 4250 rpm
